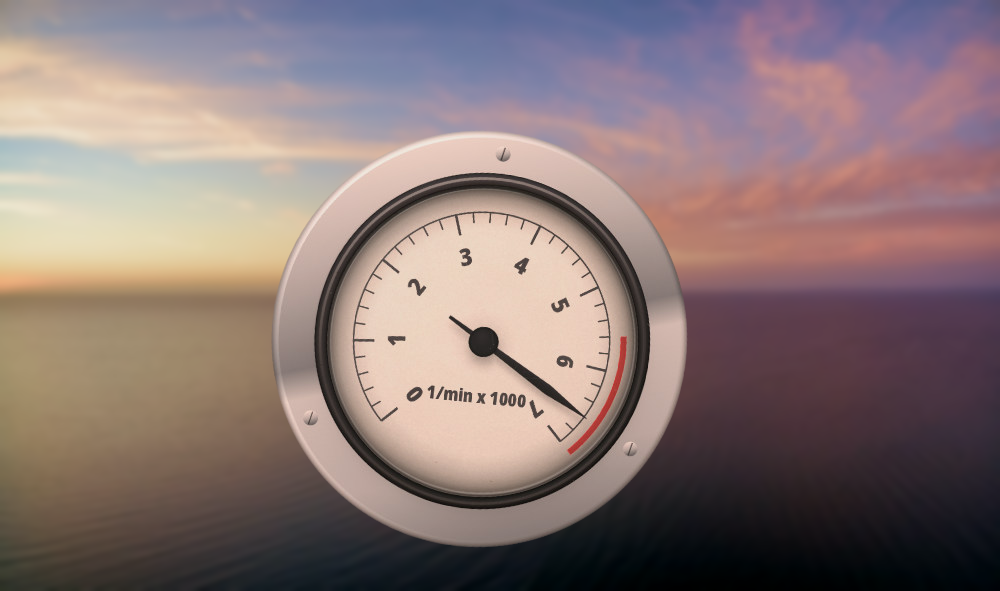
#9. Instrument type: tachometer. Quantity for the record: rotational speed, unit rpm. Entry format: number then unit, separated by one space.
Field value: 6600 rpm
